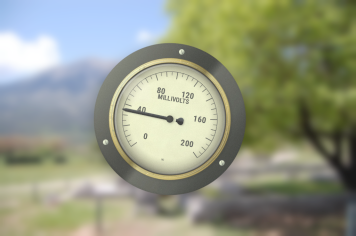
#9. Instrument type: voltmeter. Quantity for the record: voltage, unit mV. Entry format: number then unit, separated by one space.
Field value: 35 mV
